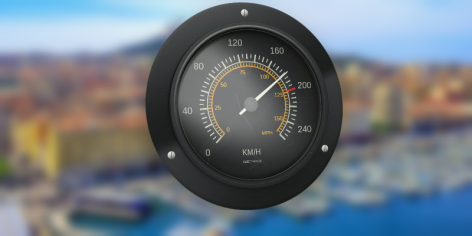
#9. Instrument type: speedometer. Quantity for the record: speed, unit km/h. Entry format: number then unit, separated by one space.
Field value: 180 km/h
